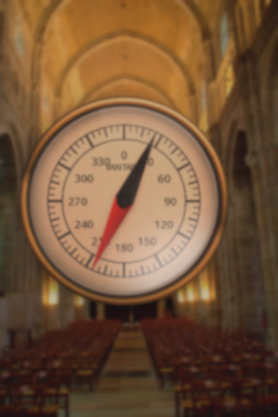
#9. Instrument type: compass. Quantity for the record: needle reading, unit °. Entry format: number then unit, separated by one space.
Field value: 205 °
